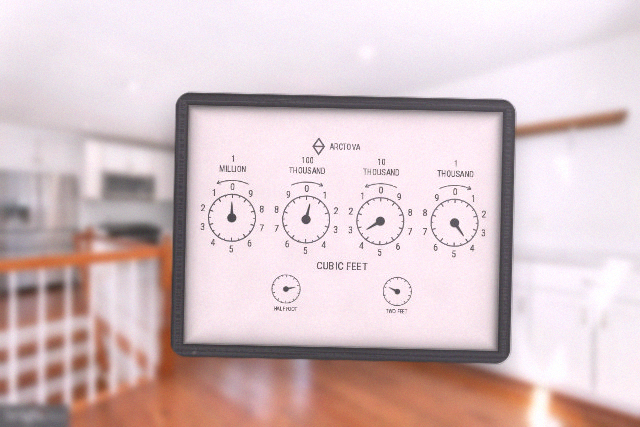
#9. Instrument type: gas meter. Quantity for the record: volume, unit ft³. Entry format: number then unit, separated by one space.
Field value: 3400 ft³
